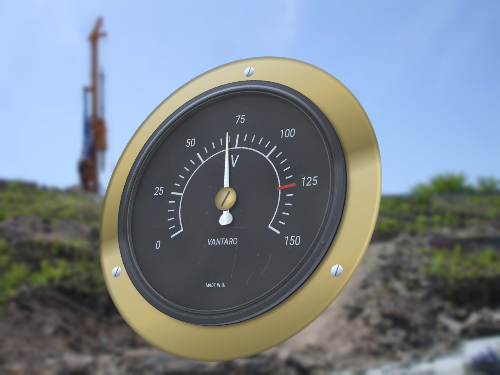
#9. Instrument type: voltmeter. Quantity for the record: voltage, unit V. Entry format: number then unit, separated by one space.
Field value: 70 V
